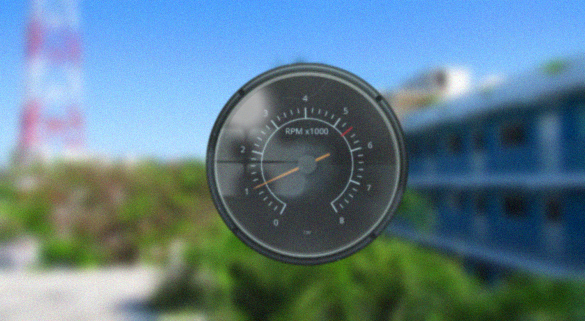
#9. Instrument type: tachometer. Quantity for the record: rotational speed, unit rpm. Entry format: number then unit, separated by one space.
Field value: 1000 rpm
